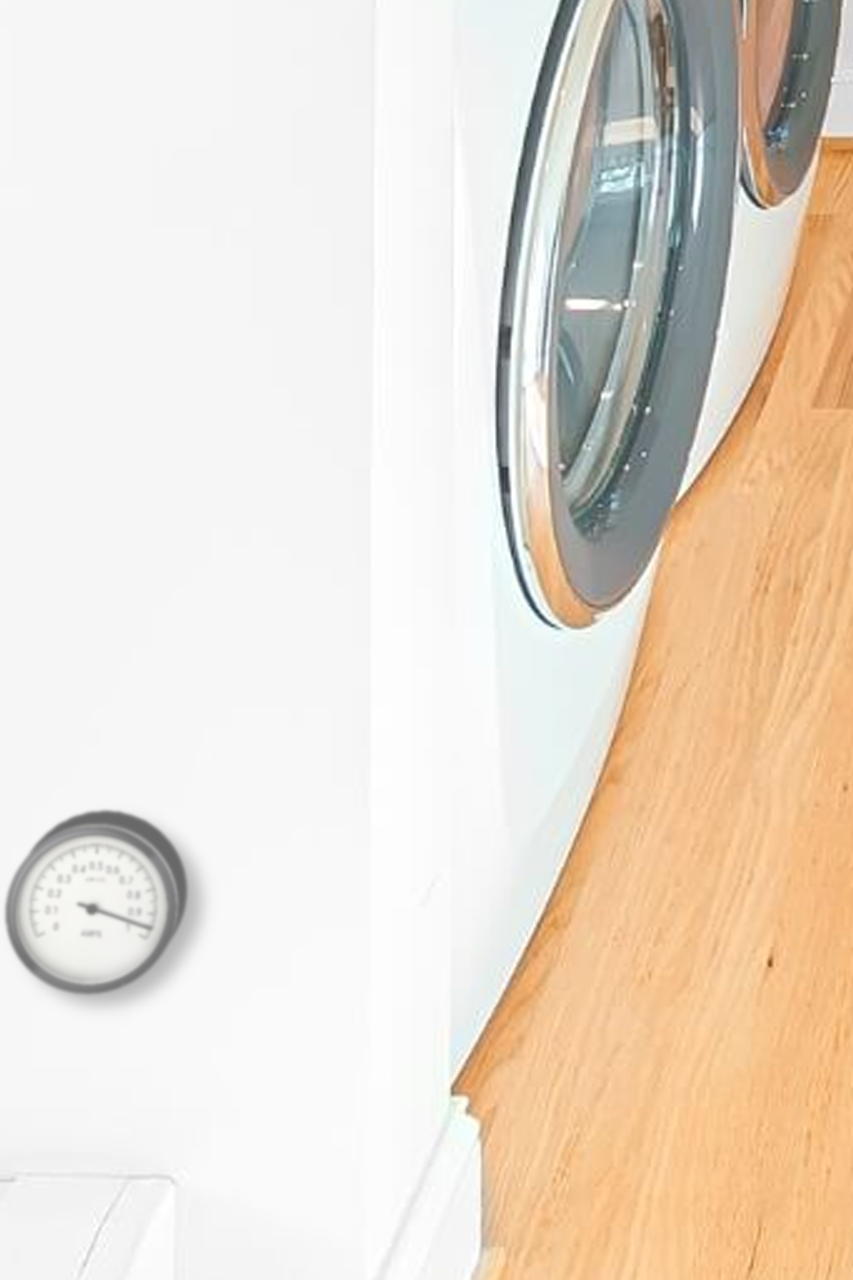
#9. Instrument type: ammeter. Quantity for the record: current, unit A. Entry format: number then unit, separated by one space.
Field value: 0.95 A
